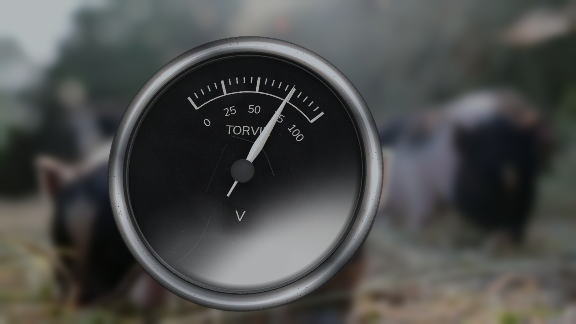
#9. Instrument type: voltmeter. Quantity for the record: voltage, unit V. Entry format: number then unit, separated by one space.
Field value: 75 V
